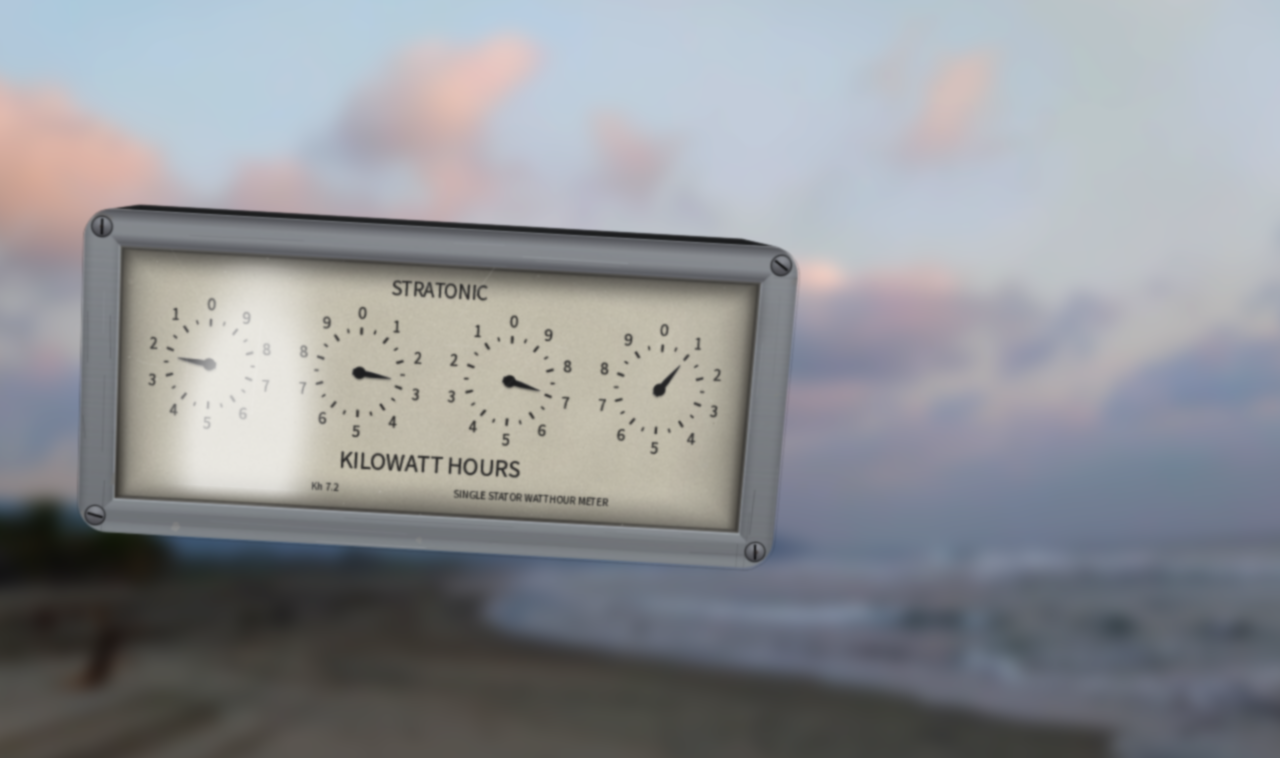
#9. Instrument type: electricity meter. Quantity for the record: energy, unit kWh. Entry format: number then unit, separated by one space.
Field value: 2271 kWh
